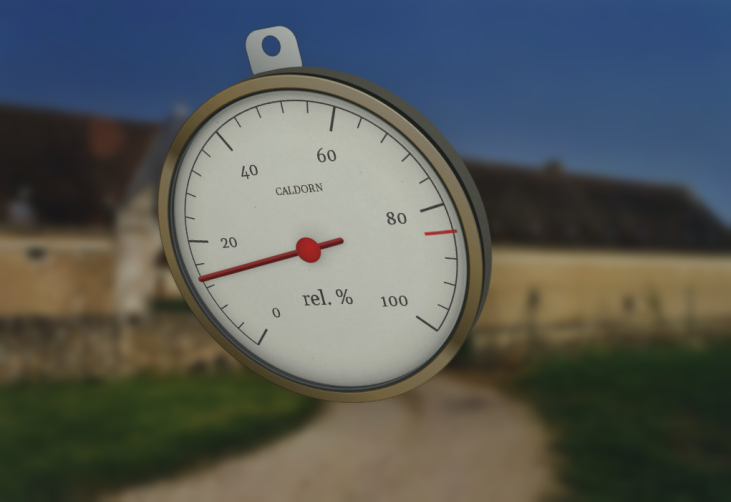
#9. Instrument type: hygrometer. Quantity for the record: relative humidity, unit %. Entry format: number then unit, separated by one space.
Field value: 14 %
